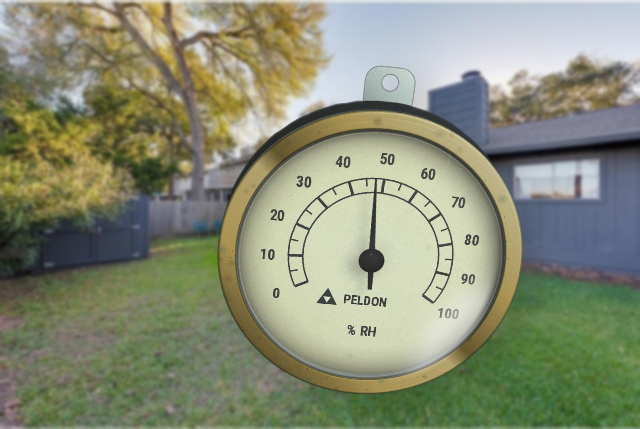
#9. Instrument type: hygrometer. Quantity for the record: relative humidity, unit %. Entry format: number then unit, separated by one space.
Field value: 47.5 %
